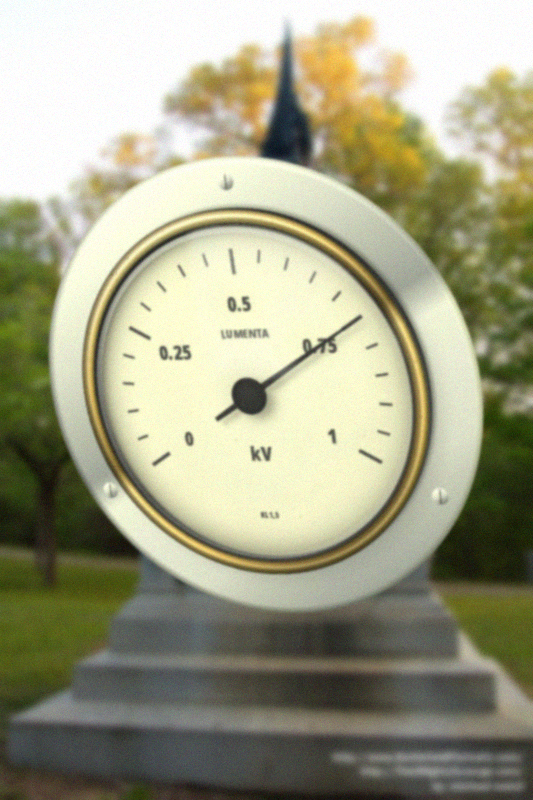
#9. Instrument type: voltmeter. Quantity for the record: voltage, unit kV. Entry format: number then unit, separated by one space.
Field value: 0.75 kV
